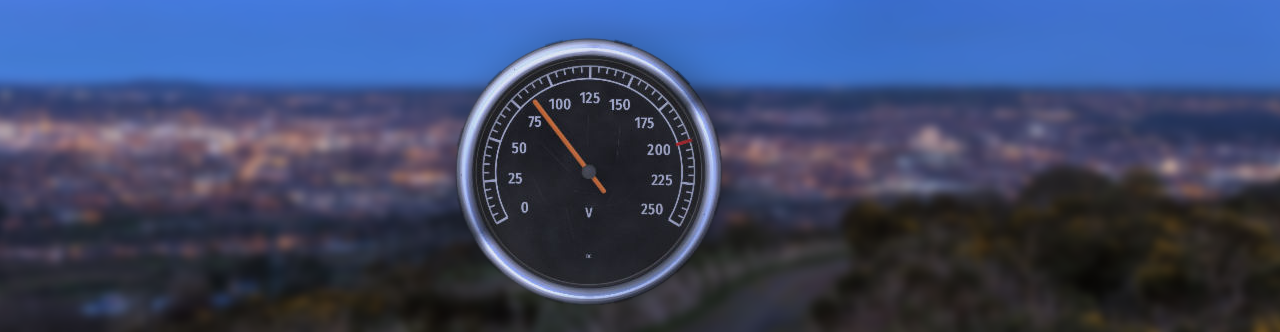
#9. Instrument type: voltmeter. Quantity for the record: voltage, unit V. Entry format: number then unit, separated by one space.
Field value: 85 V
